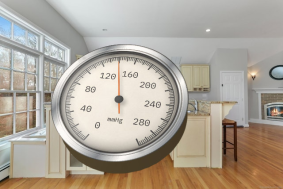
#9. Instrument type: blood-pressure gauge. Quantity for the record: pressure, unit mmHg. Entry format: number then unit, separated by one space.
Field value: 140 mmHg
